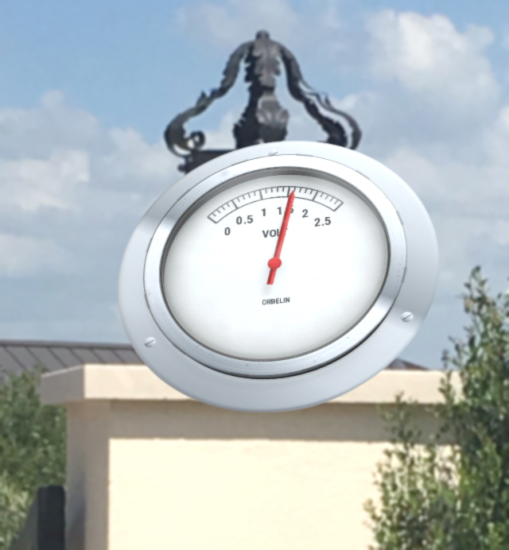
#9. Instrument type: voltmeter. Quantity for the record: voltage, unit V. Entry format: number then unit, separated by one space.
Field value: 1.6 V
